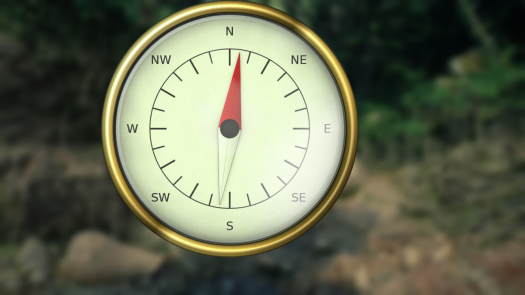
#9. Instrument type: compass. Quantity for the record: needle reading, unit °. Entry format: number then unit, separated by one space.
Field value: 7.5 °
